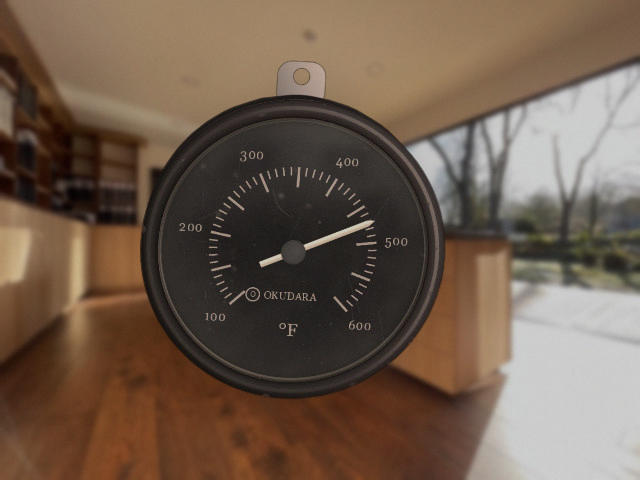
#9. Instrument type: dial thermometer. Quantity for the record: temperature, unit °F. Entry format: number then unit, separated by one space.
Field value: 470 °F
